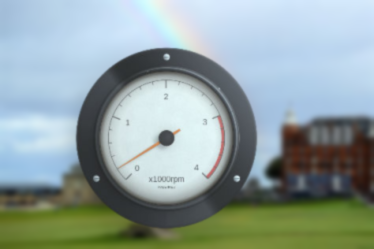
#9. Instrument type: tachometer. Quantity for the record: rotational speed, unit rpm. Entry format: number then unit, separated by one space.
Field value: 200 rpm
